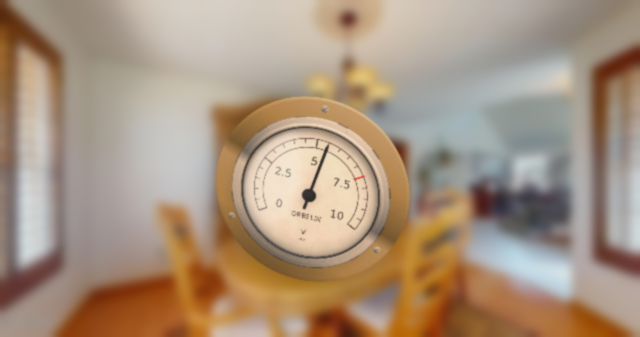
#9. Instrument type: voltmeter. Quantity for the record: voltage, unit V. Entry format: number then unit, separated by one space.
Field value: 5.5 V
